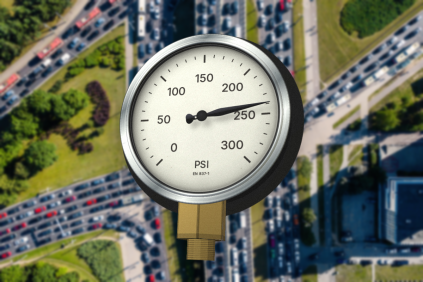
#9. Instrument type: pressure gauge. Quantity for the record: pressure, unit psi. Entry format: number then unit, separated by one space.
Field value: 240 psi
